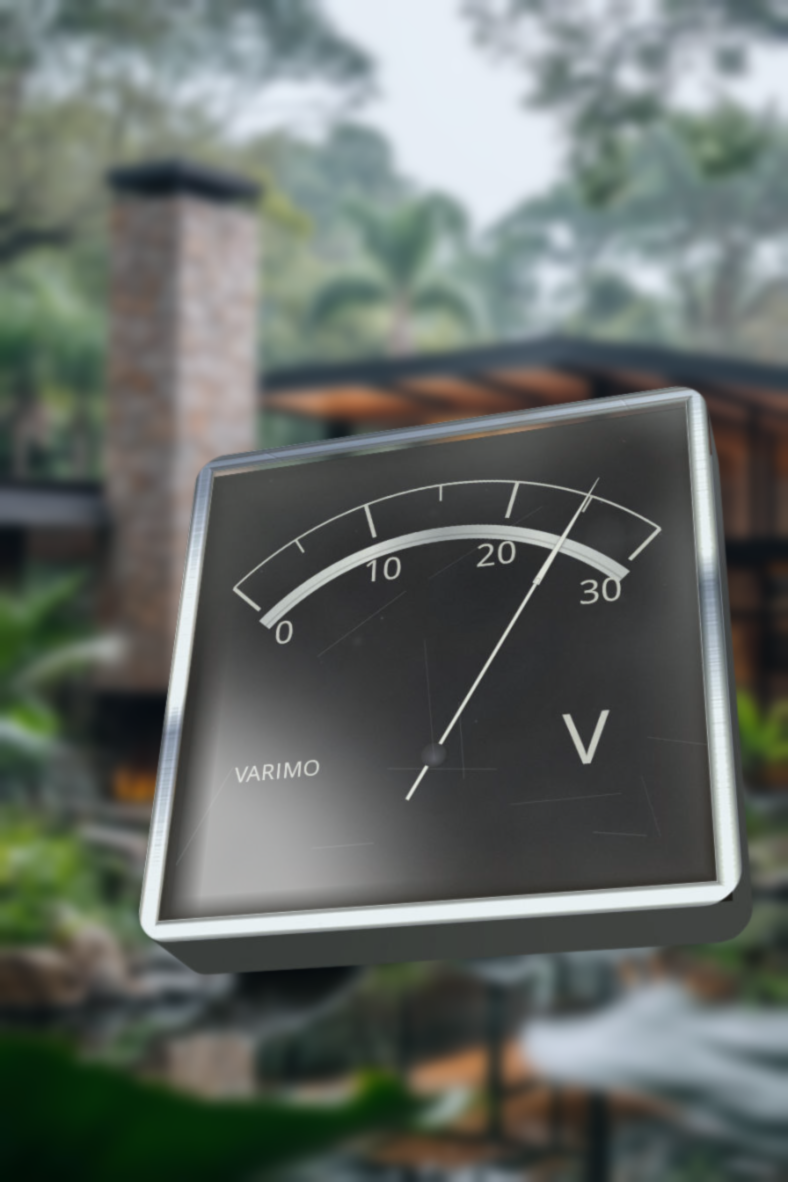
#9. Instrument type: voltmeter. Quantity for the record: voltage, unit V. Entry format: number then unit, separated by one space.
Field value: 25 V
